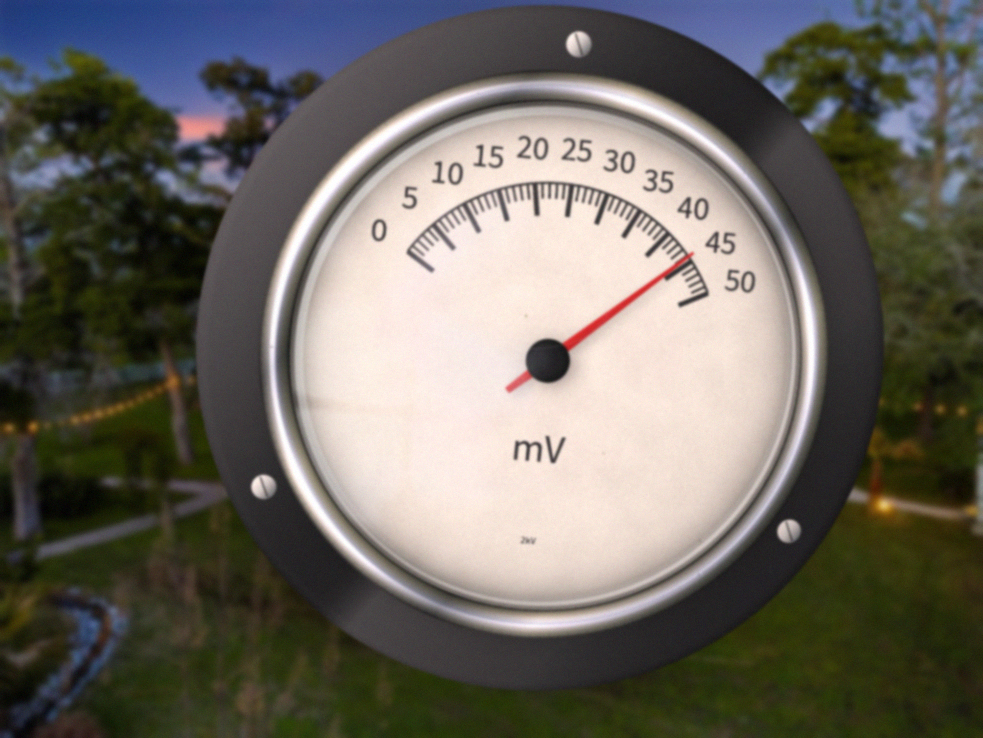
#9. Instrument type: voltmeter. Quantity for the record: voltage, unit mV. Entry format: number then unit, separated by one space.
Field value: 44 mV
